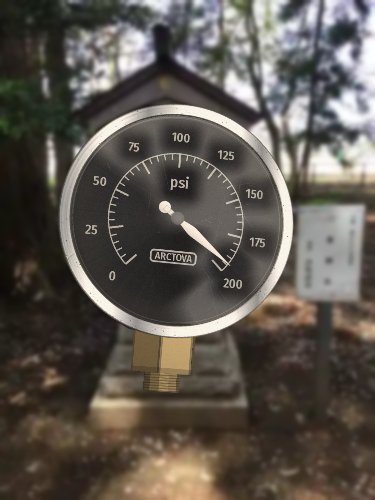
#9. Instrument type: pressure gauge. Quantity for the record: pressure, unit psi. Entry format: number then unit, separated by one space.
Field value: 195 psi
